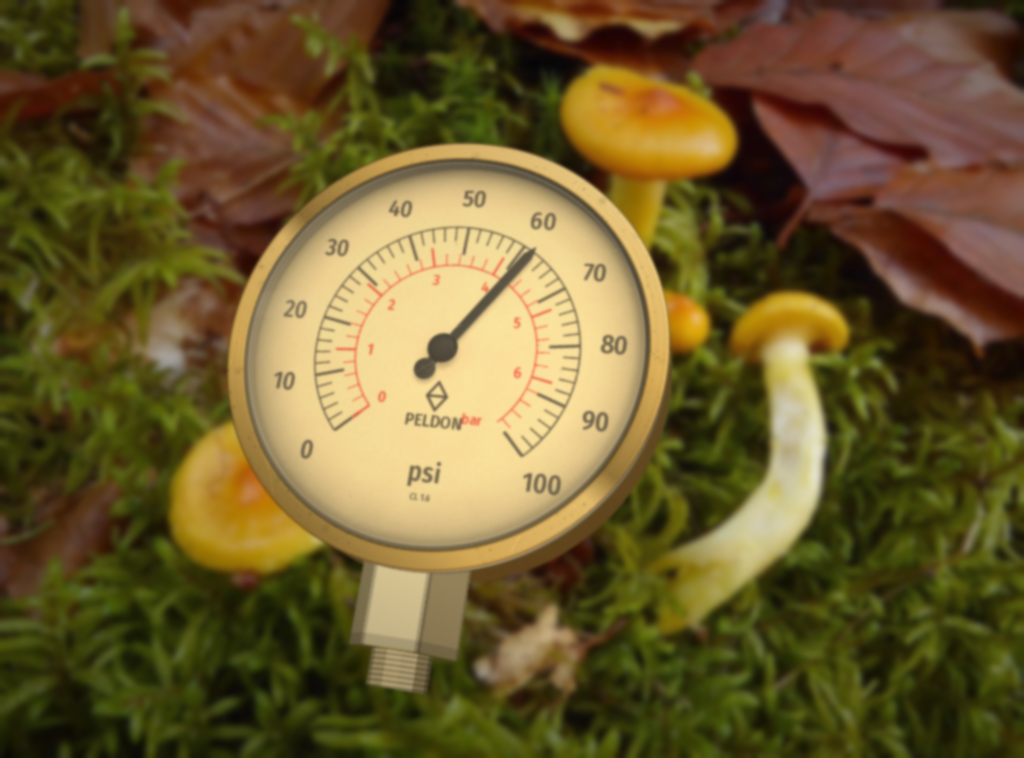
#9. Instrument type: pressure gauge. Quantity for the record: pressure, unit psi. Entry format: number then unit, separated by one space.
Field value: 62 psi
